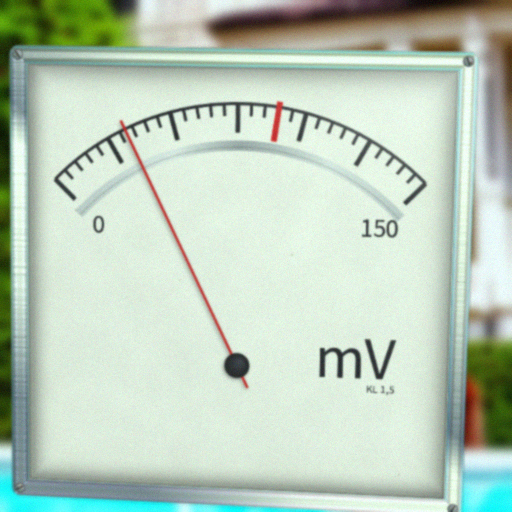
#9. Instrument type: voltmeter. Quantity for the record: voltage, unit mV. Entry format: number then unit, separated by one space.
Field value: 32.5 mV
